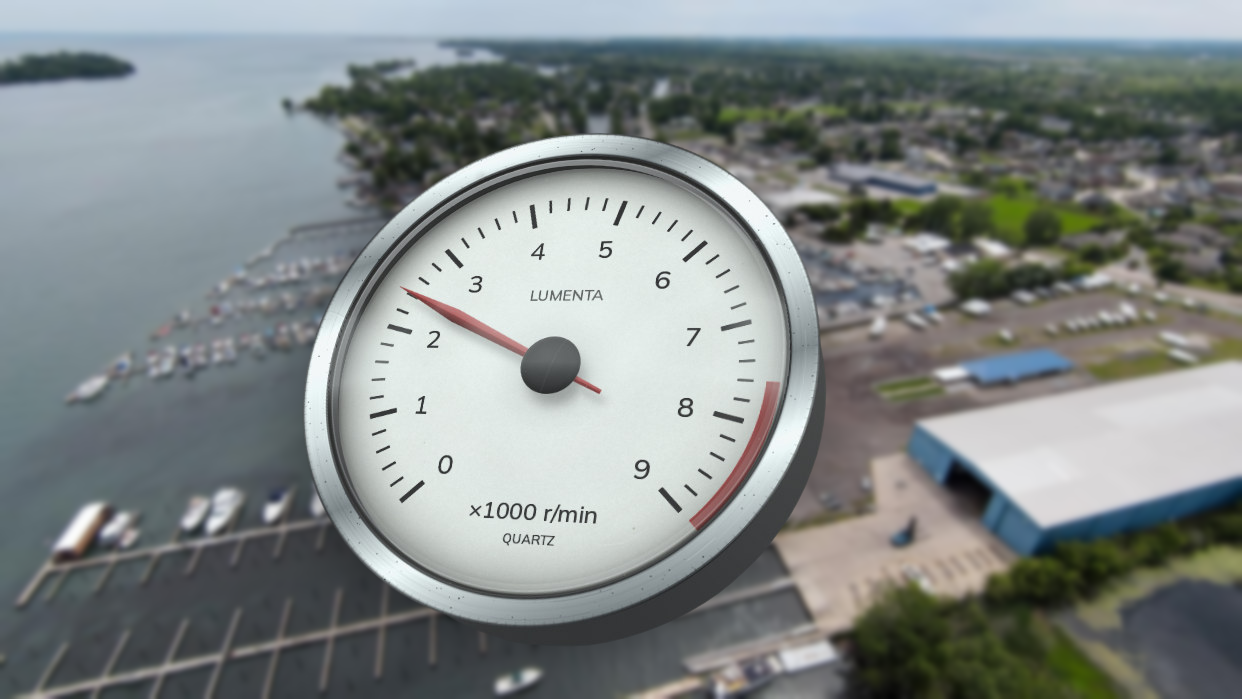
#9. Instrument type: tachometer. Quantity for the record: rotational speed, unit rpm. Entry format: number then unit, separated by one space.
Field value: 2400 rpm
